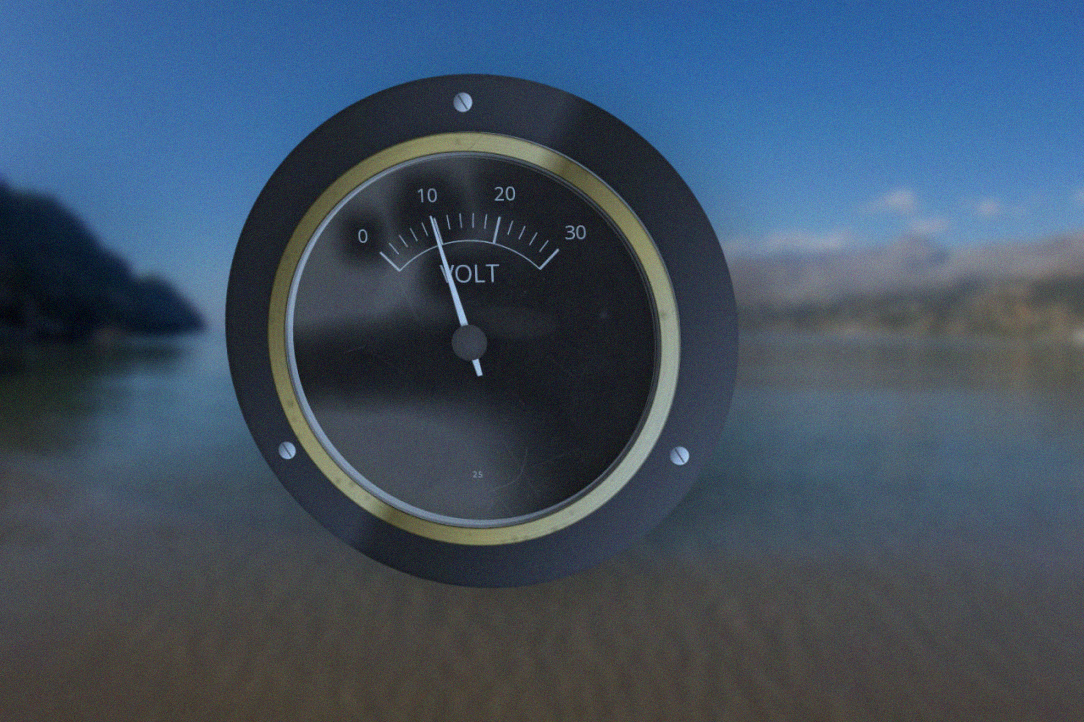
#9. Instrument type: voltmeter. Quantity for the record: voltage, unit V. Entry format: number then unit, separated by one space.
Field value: 10 V
